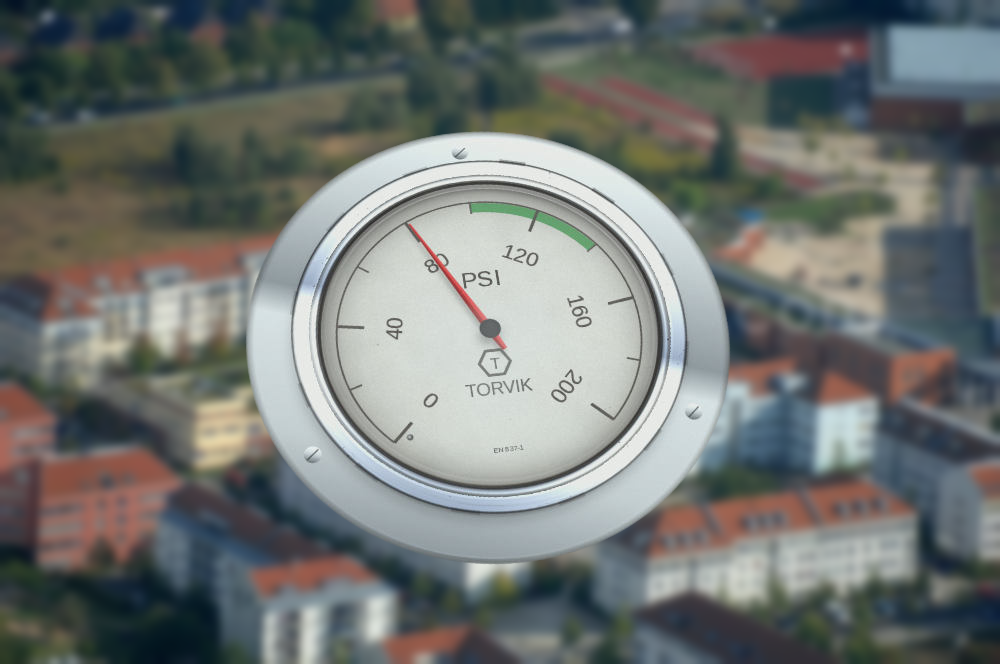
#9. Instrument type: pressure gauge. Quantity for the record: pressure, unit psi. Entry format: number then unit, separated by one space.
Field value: 80 psi
